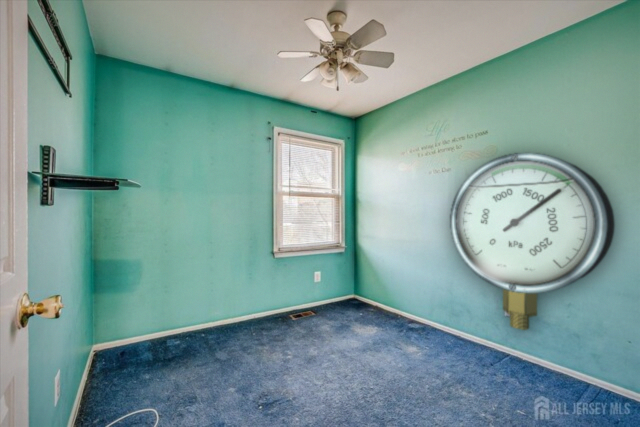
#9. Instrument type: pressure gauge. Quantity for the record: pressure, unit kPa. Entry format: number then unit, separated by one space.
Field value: 1700 kPa
